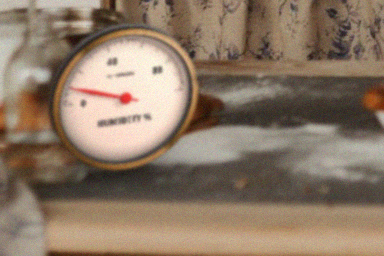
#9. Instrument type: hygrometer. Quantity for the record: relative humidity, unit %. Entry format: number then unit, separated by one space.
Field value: 10 %
